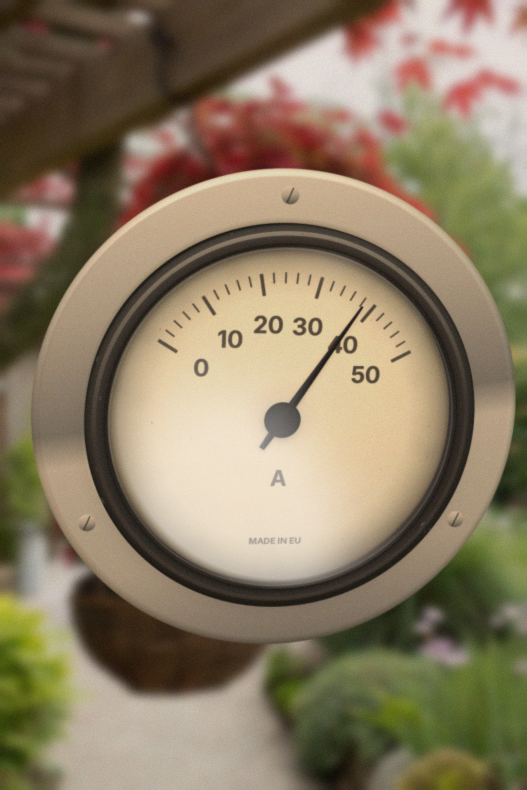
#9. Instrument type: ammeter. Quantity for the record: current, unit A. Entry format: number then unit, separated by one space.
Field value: 38 A
